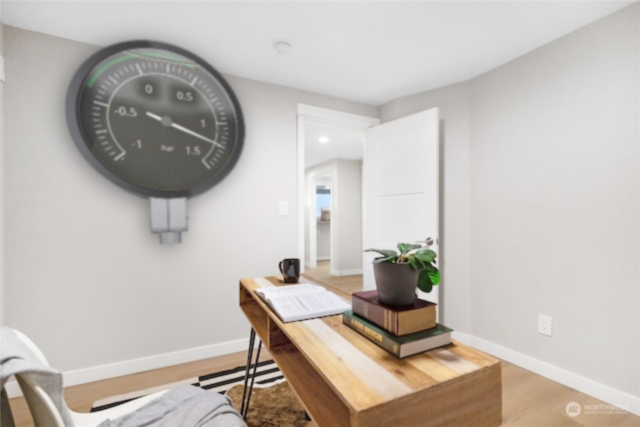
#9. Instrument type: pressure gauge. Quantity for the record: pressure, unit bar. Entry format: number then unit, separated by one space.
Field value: 1.25 bar
